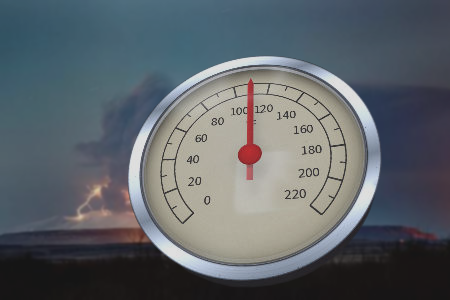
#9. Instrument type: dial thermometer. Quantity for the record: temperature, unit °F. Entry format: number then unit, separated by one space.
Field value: 110 °F
